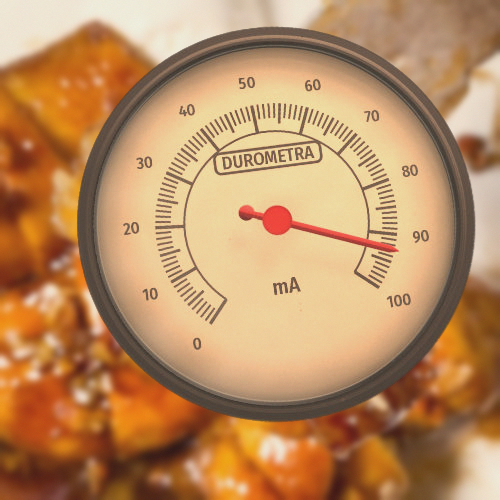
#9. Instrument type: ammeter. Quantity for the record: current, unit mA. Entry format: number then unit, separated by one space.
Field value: 93 mA
